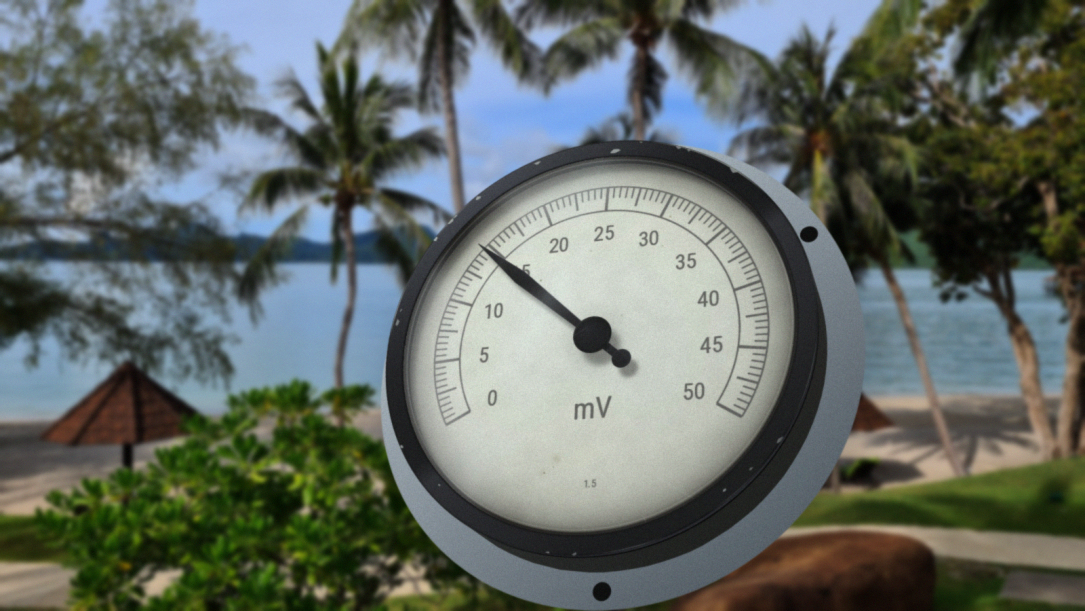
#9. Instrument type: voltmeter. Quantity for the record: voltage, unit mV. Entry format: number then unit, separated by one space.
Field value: 14.5 mV
